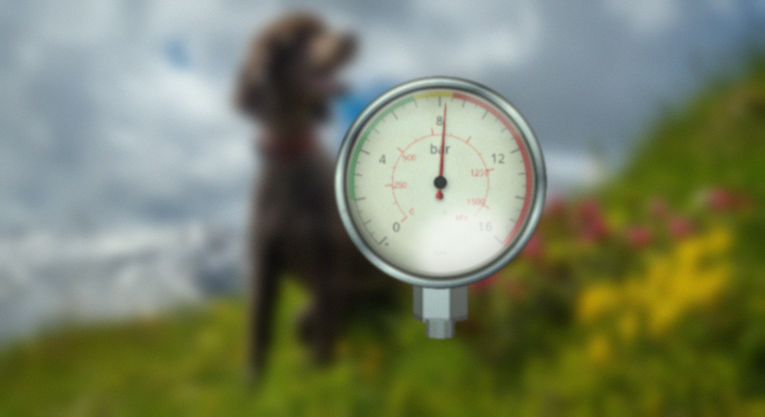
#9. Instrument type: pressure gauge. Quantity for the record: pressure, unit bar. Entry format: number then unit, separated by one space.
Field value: 8.25 bar
